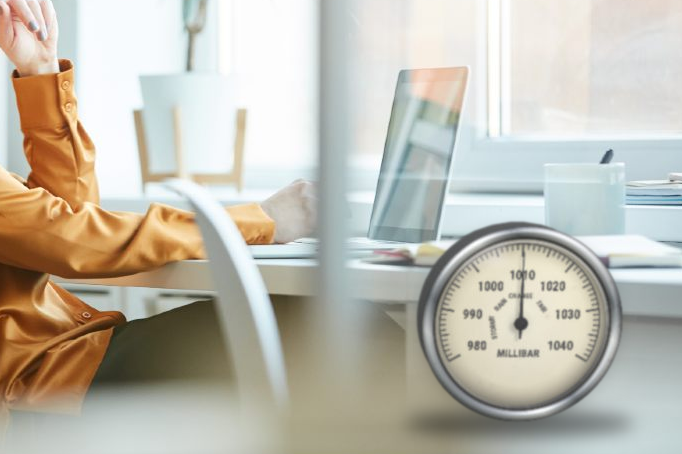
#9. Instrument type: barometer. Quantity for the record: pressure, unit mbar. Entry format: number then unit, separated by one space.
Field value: 1010 mbar
